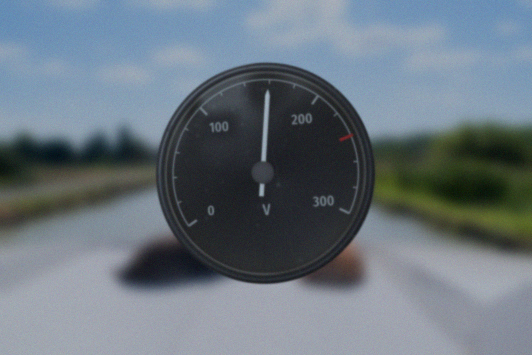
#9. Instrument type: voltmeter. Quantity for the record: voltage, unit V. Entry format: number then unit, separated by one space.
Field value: 160 V
